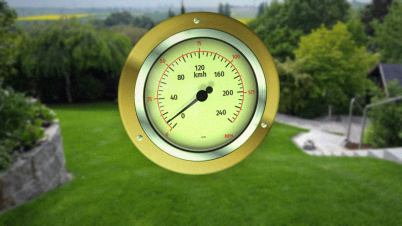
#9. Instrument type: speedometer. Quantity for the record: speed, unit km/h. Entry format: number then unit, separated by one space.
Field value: 10 km/h
